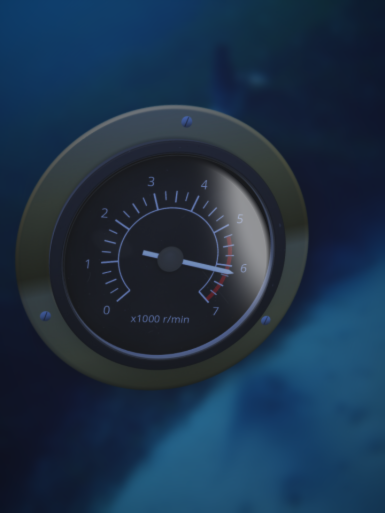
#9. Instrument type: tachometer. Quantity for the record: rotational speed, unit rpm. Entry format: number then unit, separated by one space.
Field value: 6125 rpm
